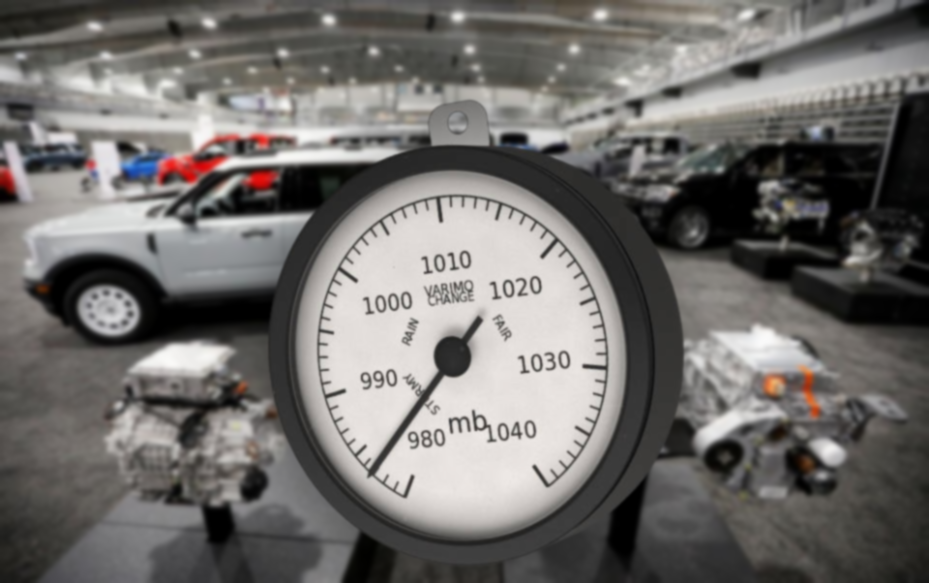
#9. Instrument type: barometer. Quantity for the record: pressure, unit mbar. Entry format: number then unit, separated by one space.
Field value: 983 mbar
